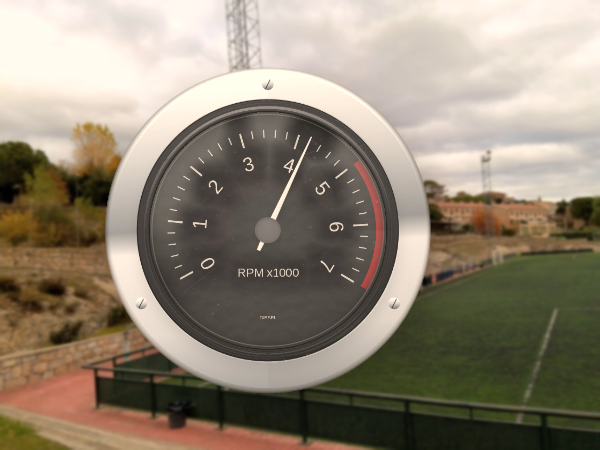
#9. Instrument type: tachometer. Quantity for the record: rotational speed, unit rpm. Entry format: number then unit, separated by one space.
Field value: 4200 rpm
